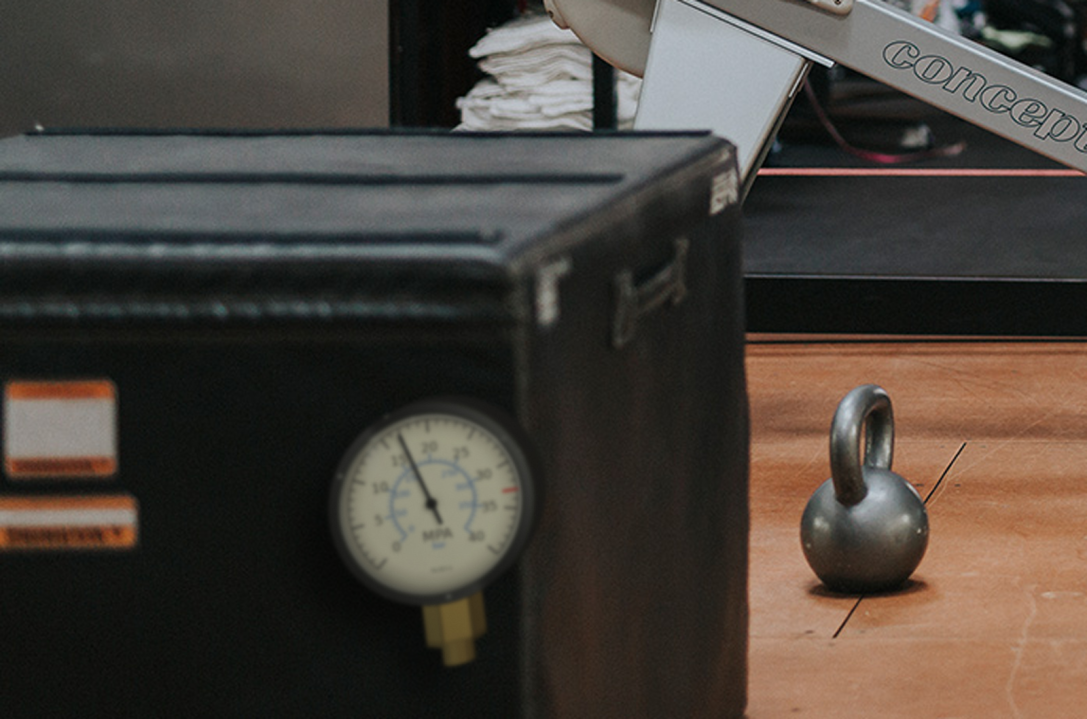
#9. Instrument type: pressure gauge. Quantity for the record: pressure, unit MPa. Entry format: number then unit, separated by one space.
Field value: 17 MPa
